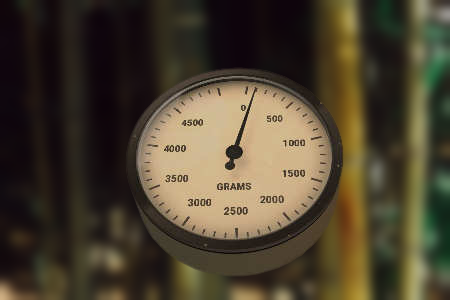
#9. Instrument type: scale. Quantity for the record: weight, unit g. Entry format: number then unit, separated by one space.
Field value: 100 g
